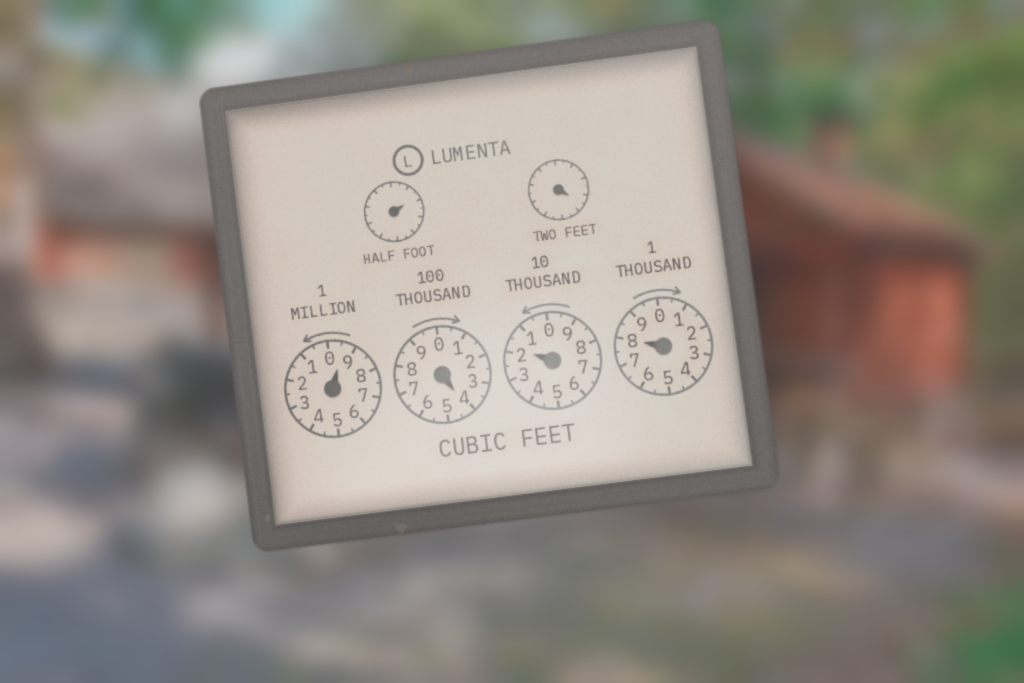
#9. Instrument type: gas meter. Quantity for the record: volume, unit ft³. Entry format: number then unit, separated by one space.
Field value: 941800 ft³
